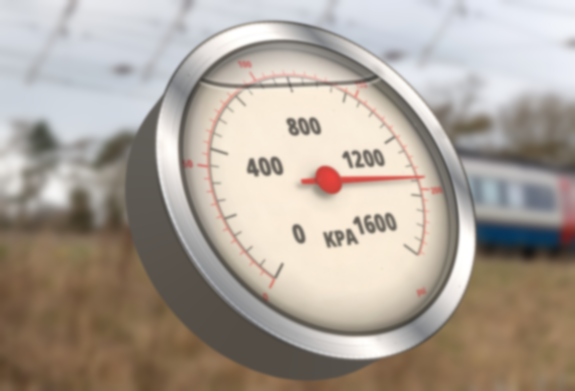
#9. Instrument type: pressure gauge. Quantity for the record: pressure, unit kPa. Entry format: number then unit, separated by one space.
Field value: 1350 kPa
